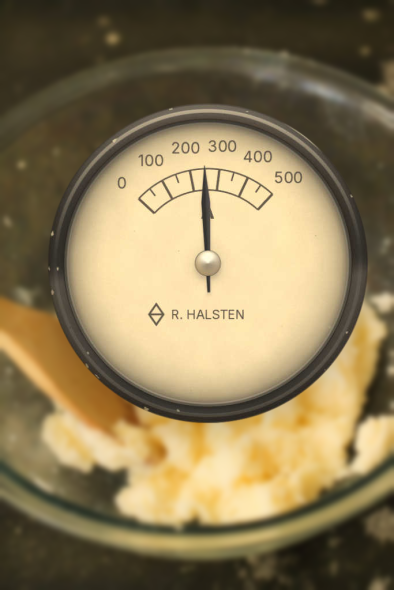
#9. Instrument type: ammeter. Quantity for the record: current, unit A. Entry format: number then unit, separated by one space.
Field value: 250 A
